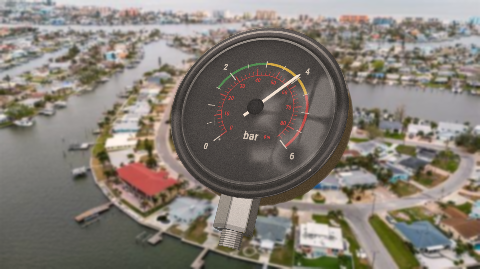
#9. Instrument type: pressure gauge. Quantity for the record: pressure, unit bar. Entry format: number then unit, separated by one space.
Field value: 4 bar
